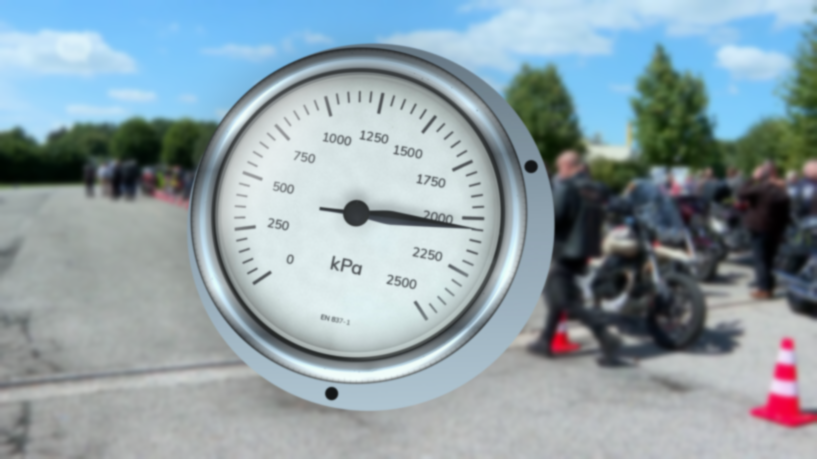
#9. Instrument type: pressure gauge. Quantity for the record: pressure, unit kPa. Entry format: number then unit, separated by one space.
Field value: 2050 kPa
